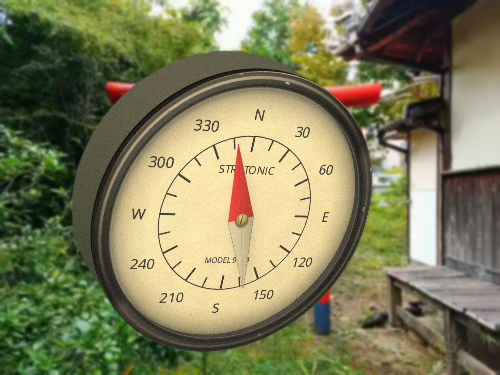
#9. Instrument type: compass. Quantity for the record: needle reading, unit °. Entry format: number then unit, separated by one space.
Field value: 345 °
